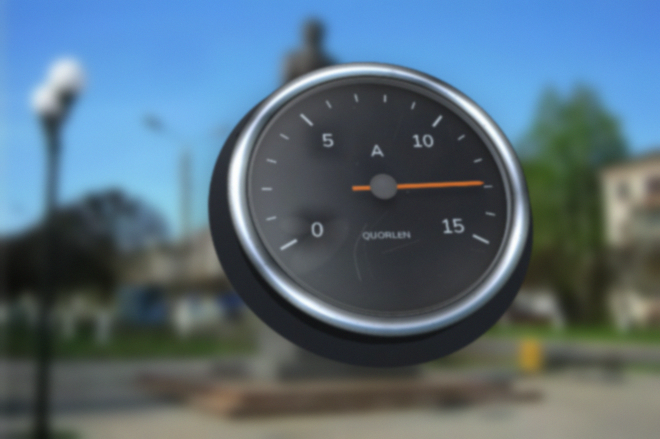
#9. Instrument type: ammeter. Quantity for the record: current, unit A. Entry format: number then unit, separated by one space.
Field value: 13 A
